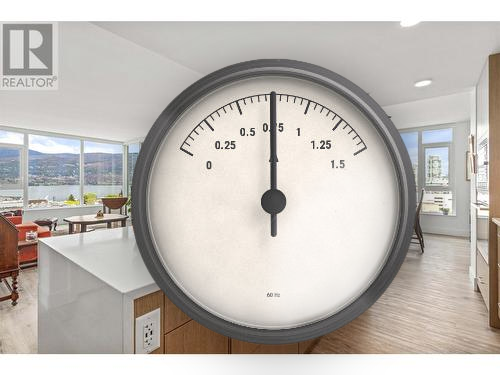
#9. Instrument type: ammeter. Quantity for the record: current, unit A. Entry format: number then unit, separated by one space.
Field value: 0.75 A
